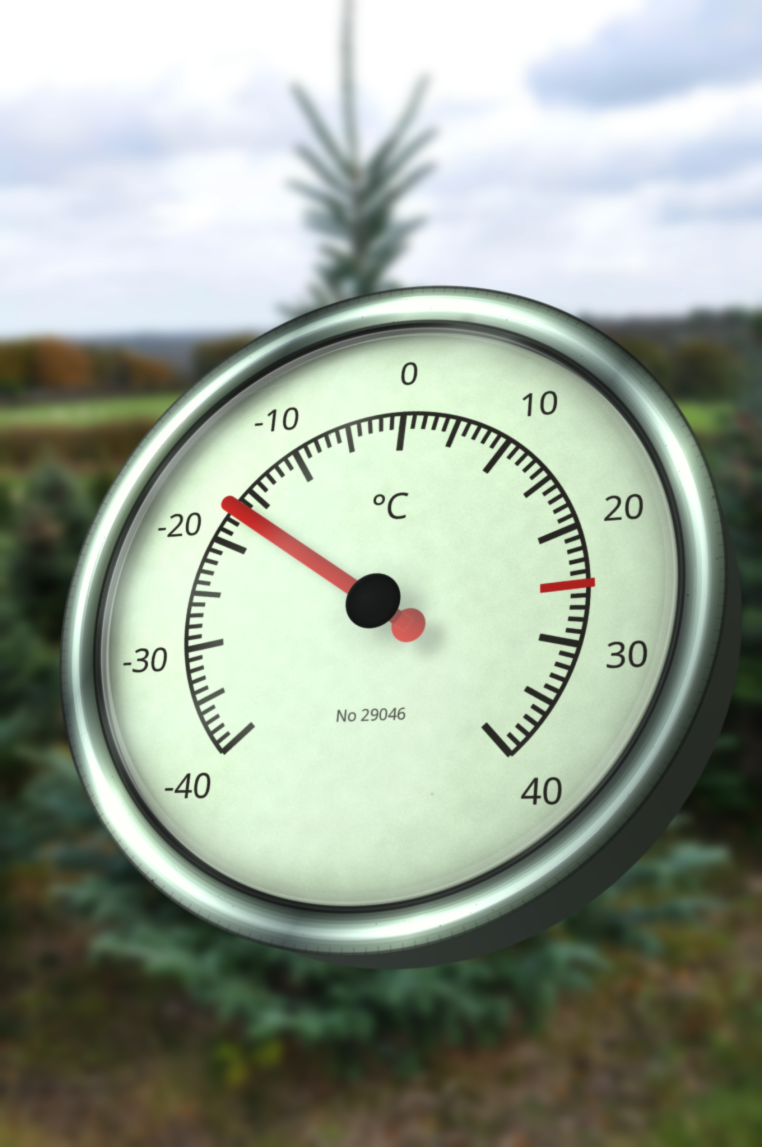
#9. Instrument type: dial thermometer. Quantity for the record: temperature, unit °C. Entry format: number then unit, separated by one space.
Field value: -17 °C
